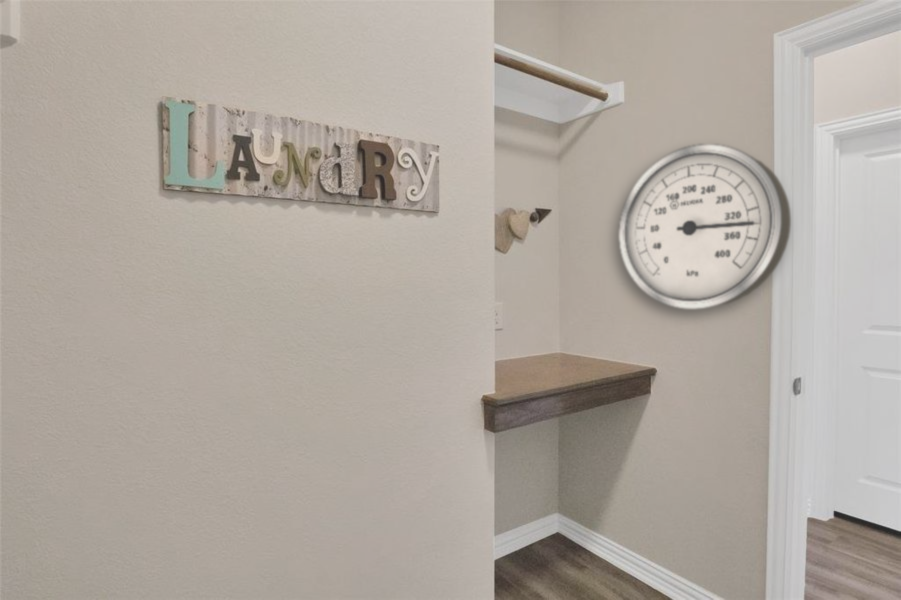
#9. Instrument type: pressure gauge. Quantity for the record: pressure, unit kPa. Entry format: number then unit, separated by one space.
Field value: 340 kPa
